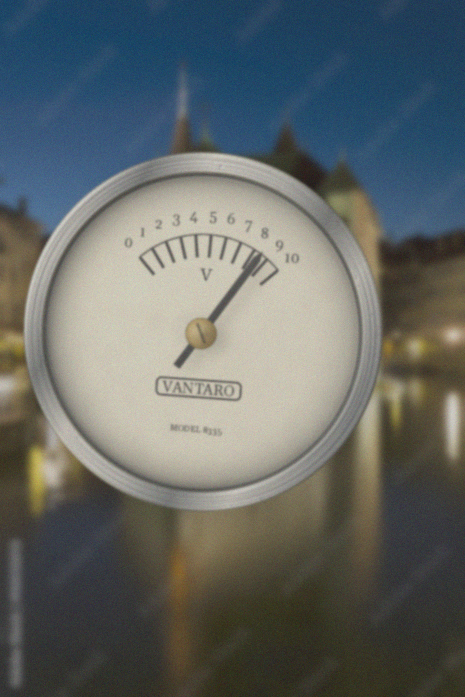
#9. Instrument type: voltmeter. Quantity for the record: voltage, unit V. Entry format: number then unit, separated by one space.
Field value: 8.5 V
